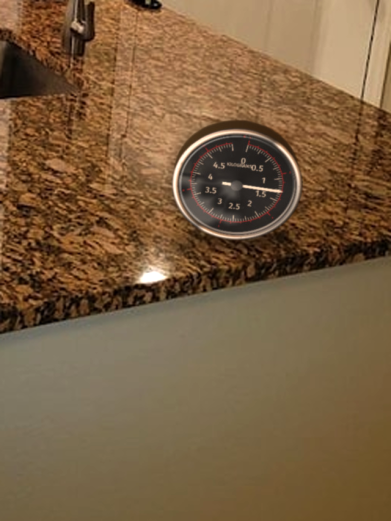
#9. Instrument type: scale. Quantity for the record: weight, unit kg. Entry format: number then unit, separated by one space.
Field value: 1.25 kg
